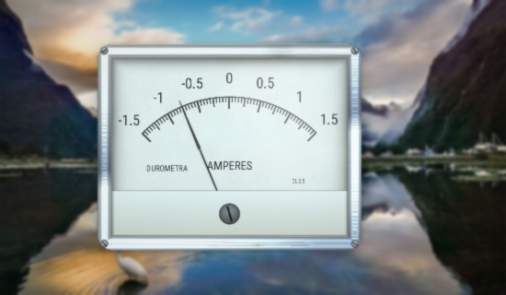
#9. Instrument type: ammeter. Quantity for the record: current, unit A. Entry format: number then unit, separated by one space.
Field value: -0.75 A
